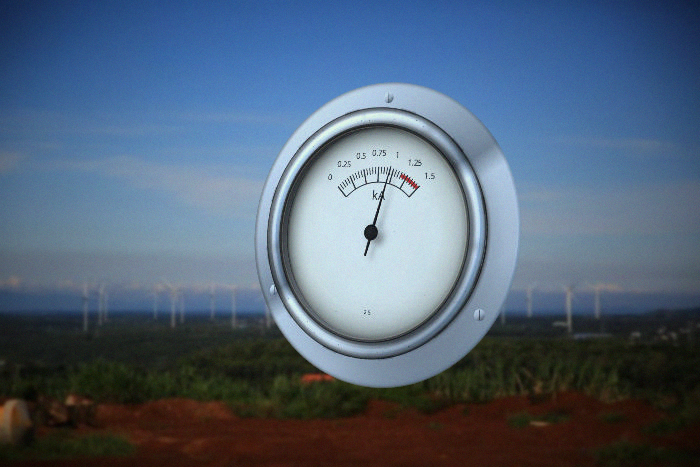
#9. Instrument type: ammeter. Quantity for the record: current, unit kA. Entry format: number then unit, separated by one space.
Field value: 1 kA
